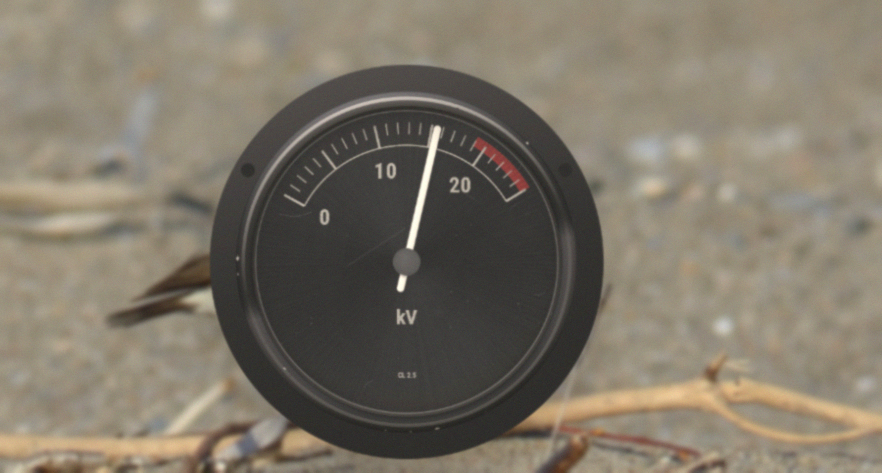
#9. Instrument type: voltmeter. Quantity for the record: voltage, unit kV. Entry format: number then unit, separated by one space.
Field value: 15.5 kV
